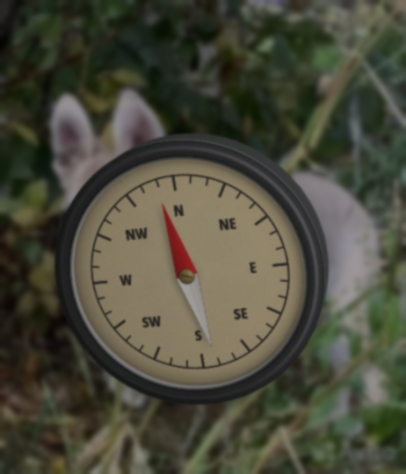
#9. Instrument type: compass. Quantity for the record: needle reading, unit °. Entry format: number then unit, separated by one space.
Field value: 350 °
